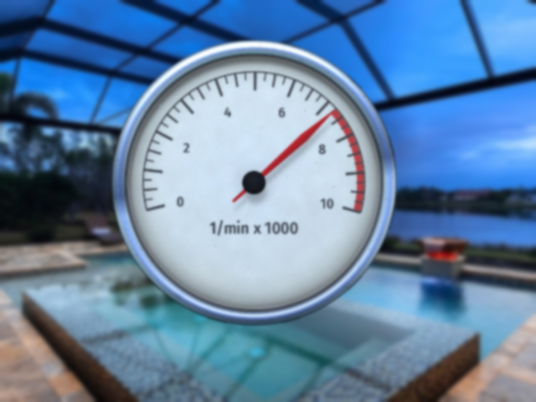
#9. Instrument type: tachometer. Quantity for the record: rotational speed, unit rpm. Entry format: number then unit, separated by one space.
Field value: 7250 rpm
